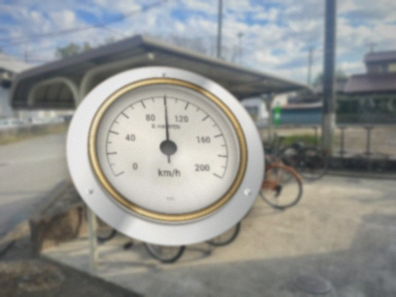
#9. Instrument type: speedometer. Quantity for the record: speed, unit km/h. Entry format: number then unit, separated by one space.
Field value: 100 km/h
